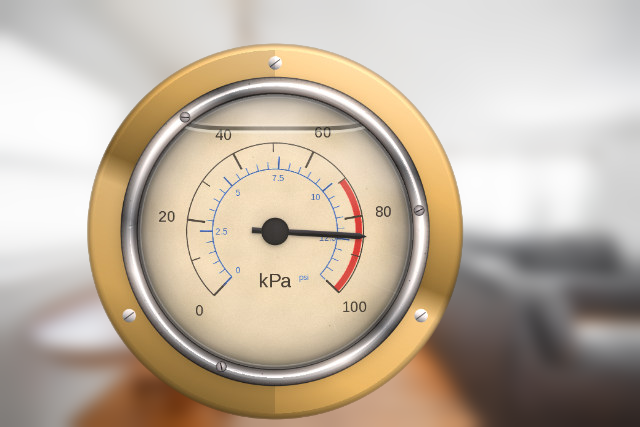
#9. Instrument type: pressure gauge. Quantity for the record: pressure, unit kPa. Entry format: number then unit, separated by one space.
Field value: 85 kPa
